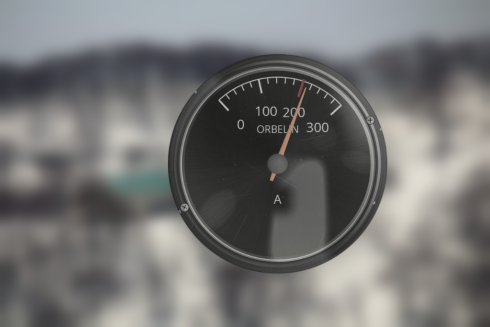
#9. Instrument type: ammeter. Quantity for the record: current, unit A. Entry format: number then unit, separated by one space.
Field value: 210 A
